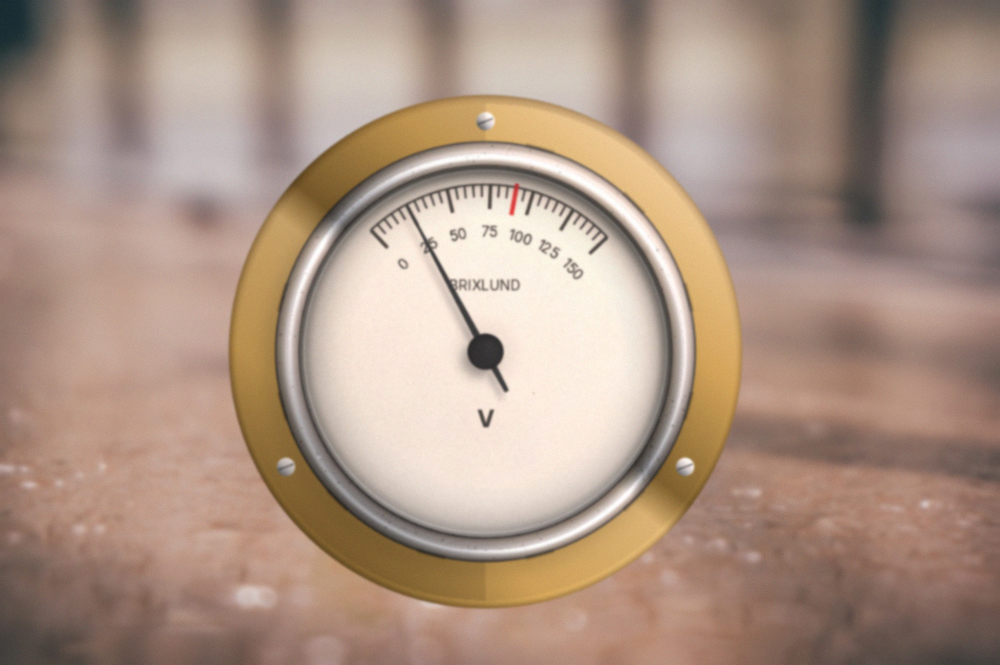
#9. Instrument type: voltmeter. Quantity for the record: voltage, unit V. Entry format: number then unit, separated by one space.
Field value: 25 V
